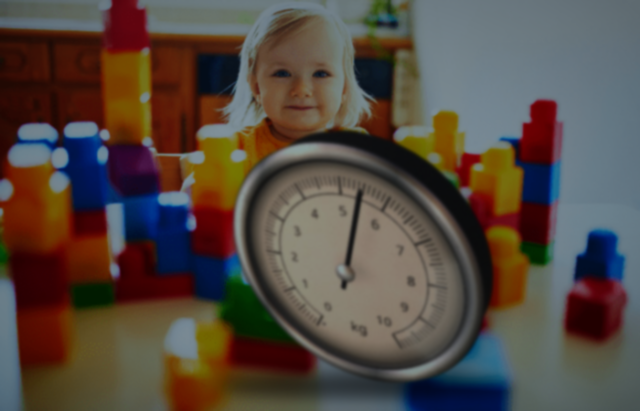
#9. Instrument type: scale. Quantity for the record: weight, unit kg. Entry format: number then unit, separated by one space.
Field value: 5.5 kg
